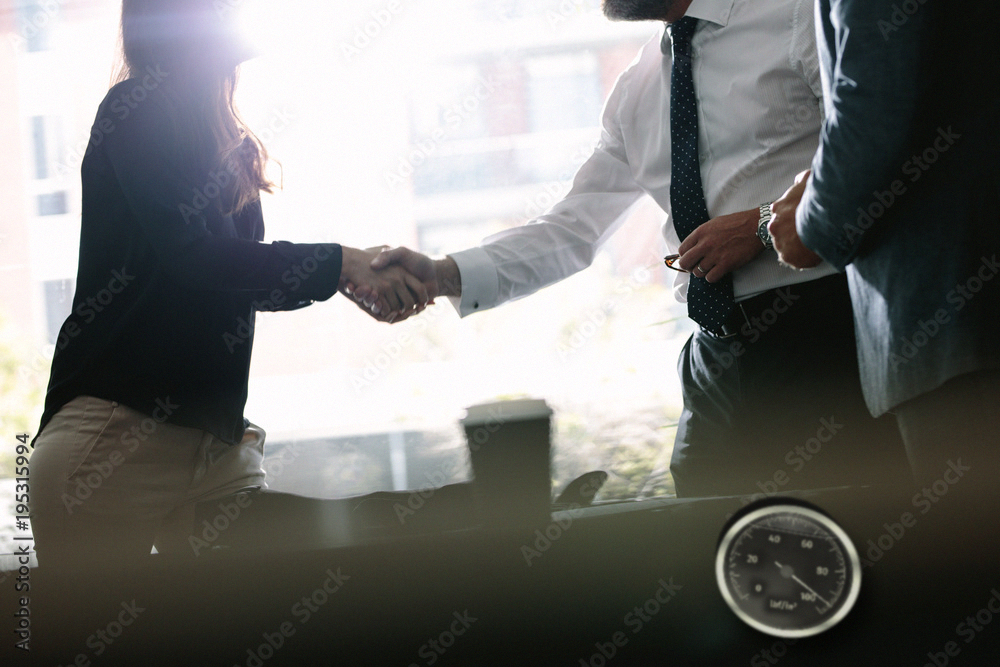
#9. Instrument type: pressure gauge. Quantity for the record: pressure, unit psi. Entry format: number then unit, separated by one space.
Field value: 95 psi
